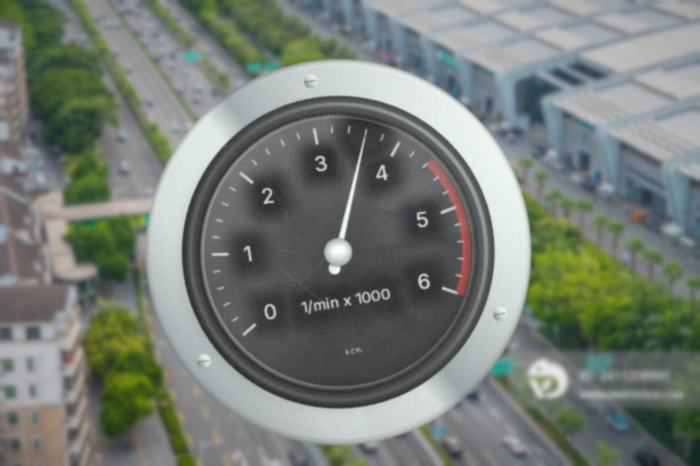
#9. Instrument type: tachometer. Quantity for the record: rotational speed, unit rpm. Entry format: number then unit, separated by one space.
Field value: 3600 rpm
